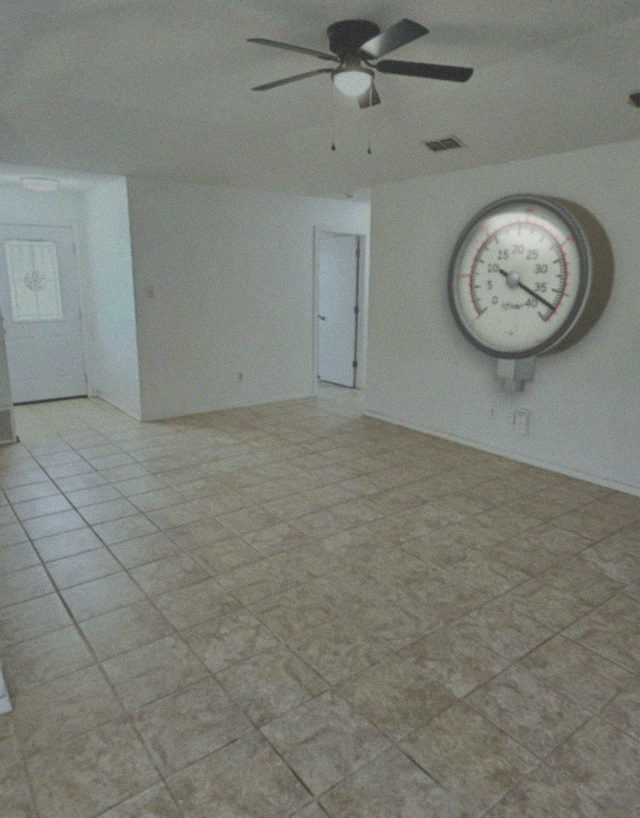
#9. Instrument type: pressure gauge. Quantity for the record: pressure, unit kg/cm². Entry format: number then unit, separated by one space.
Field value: 37.5 kg/cm²
